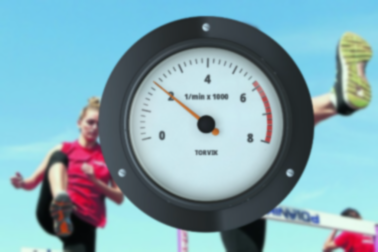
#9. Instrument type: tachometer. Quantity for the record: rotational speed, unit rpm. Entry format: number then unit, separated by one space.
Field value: 2000 rpm
